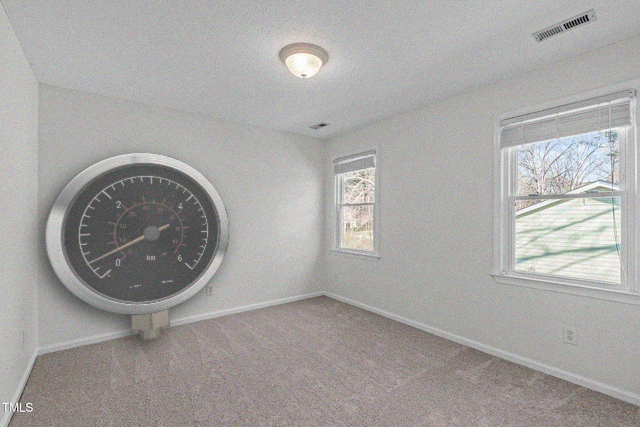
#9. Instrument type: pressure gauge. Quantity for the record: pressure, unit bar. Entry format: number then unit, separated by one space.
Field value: 0.4 bar
